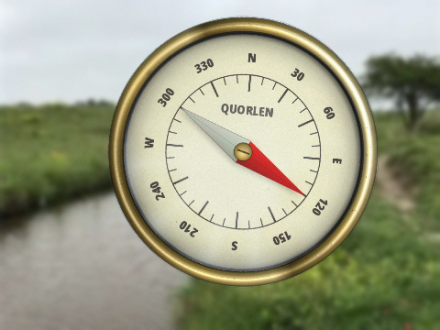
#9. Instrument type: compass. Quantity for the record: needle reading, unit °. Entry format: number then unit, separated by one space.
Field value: 120 °
